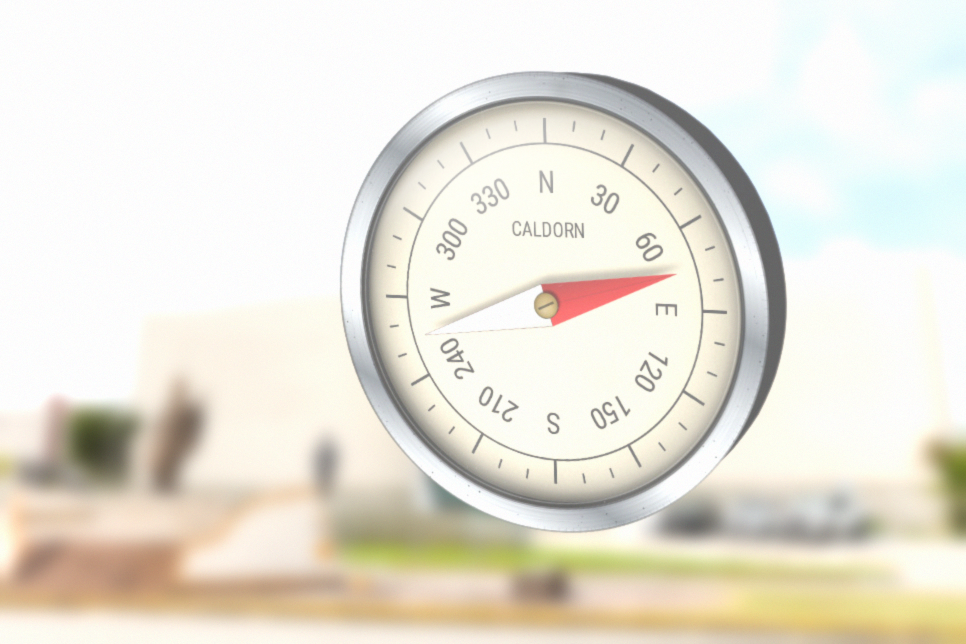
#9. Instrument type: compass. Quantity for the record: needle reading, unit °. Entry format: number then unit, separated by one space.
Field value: 75 °
